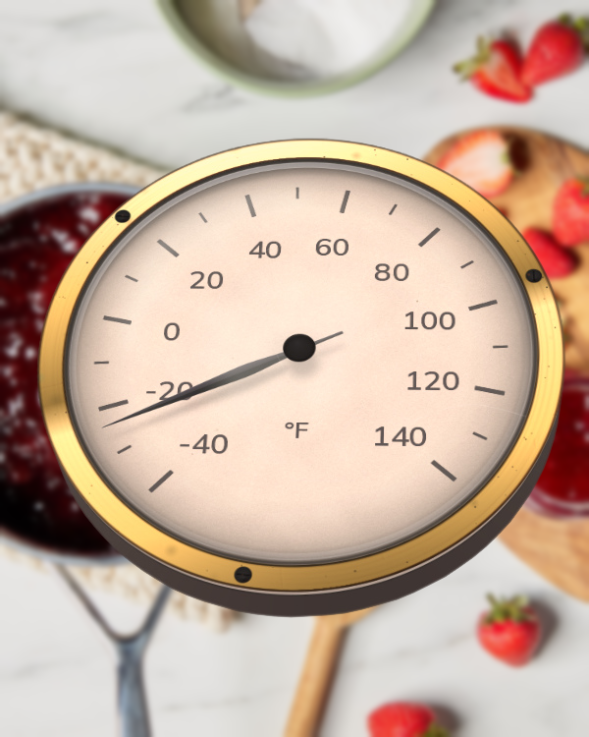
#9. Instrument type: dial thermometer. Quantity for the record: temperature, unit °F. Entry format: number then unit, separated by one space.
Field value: -25 °F
